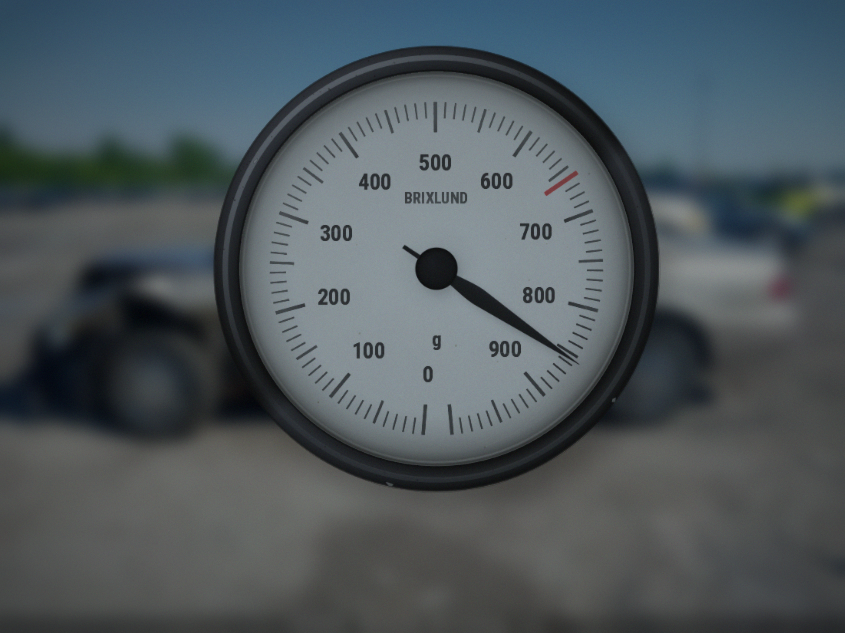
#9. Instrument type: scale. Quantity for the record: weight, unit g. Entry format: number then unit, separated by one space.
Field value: 855 g
